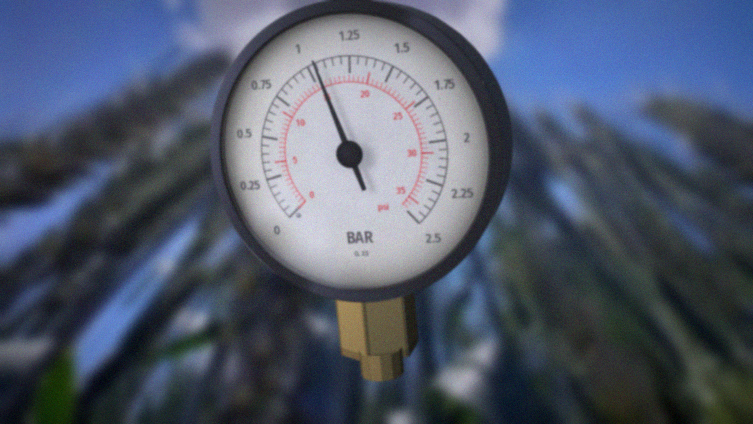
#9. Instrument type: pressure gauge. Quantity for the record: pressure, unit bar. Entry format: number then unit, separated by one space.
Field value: 1.05 bar
